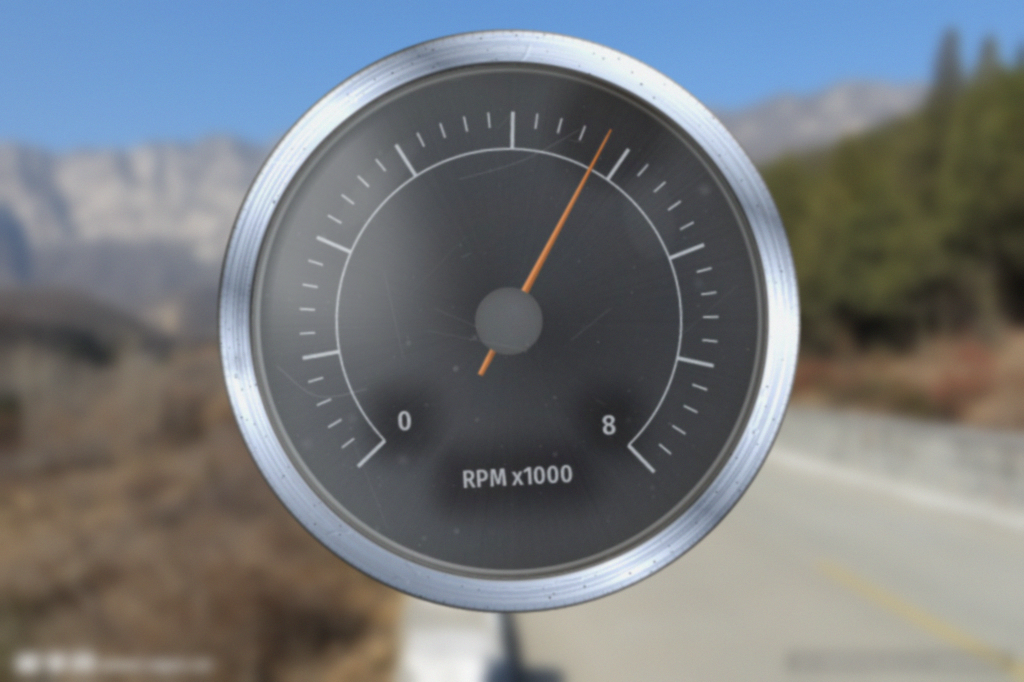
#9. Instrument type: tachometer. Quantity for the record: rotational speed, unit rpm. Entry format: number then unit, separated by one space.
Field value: 4800 rpm
